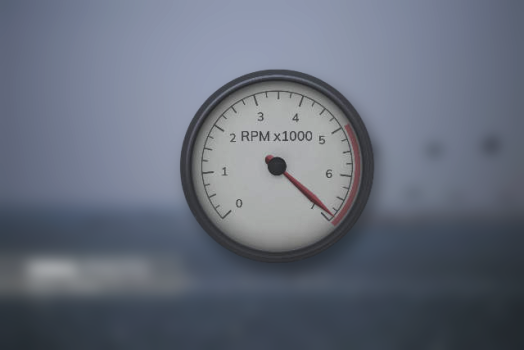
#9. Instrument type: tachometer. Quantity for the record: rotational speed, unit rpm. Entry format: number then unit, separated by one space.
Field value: 6875 rpm
